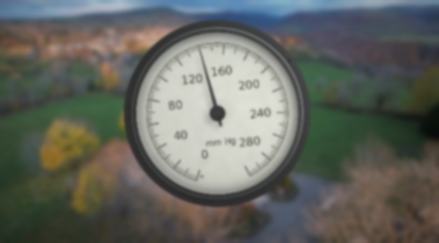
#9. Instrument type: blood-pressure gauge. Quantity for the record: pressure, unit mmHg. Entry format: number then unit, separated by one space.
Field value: 140 mmHg
